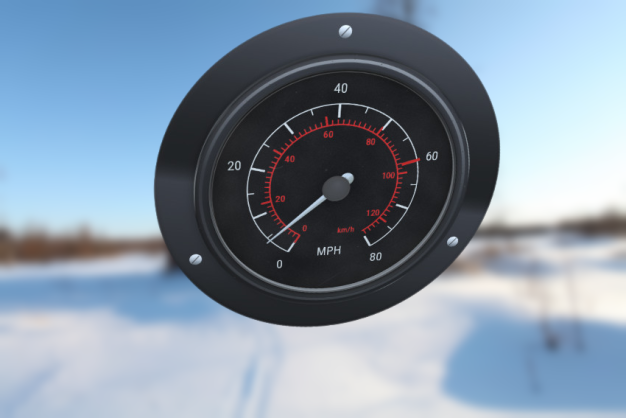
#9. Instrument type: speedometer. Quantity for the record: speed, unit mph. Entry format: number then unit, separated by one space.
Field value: 5 mph
